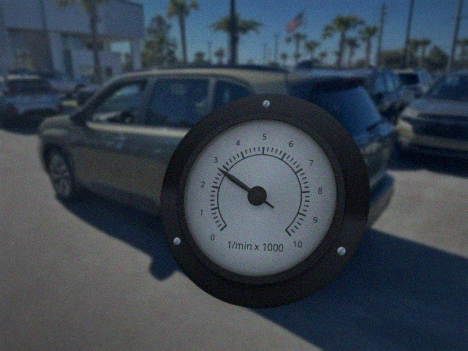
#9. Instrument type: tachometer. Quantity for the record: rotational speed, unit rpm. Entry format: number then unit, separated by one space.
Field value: 2800 rpm
